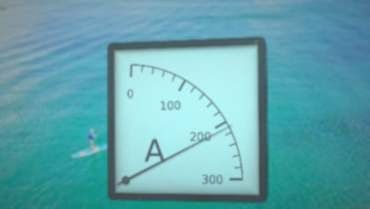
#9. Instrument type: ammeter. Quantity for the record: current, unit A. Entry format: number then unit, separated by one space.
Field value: 210 A
